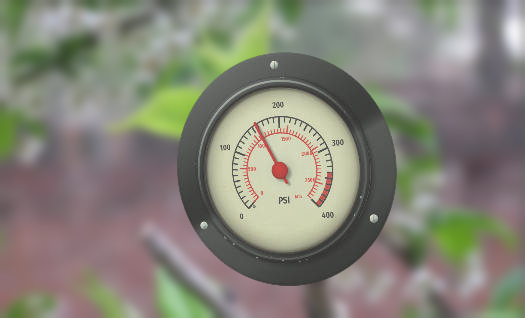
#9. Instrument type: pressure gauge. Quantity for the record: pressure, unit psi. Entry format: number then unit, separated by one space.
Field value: 160 psi
